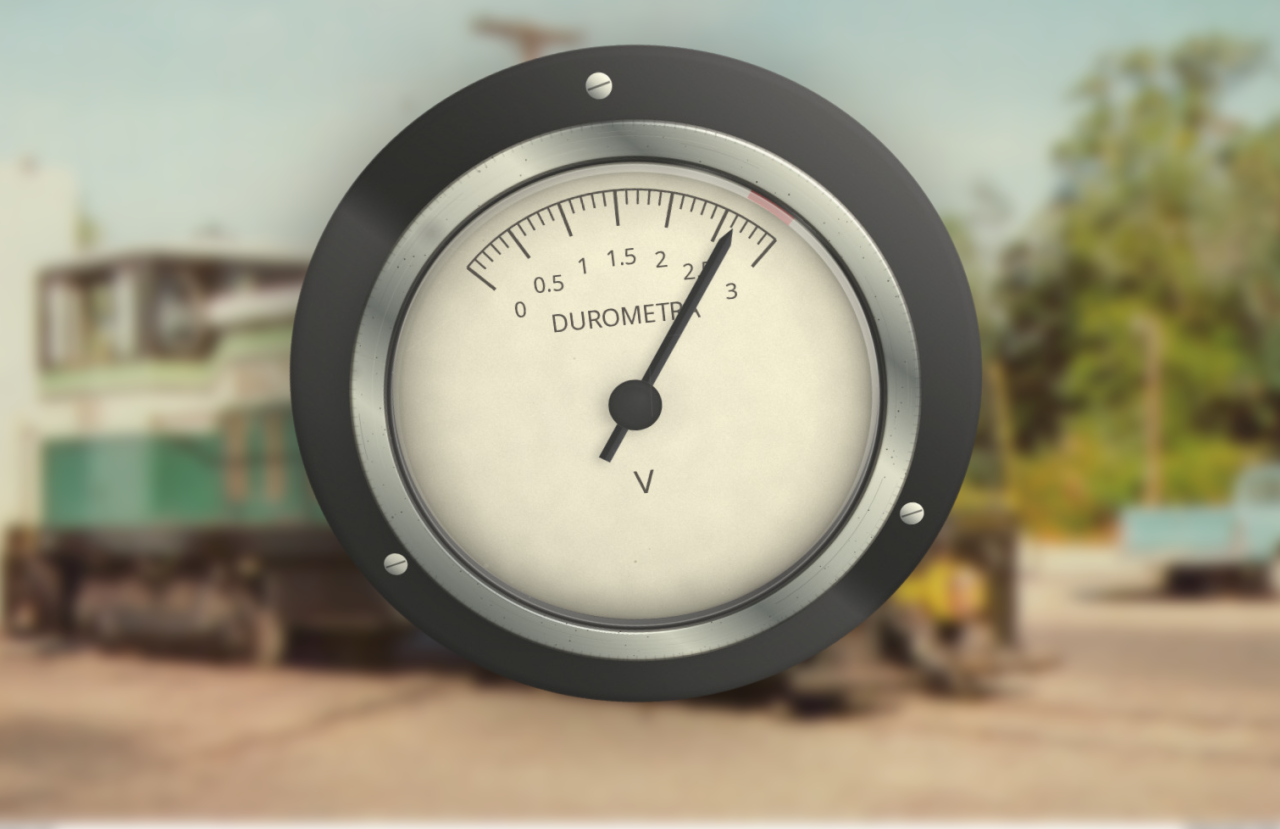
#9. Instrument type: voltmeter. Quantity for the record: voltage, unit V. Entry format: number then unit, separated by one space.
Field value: 2.6 V
